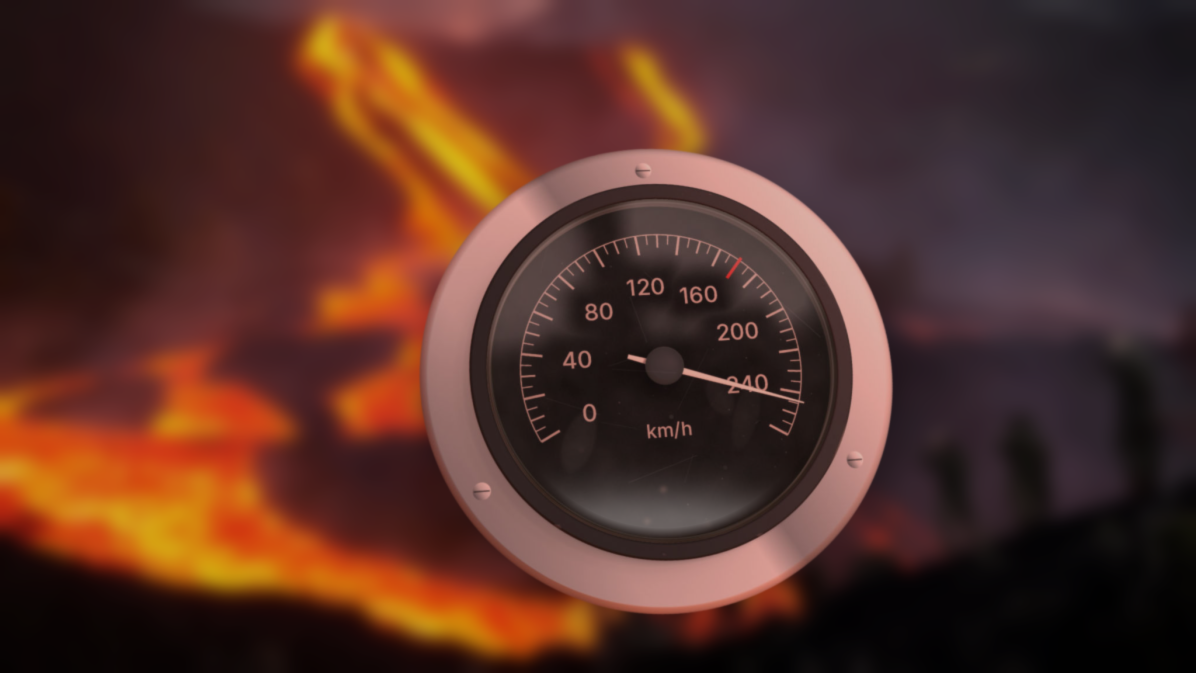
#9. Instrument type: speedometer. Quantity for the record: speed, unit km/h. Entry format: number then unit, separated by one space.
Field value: 245 km/h
